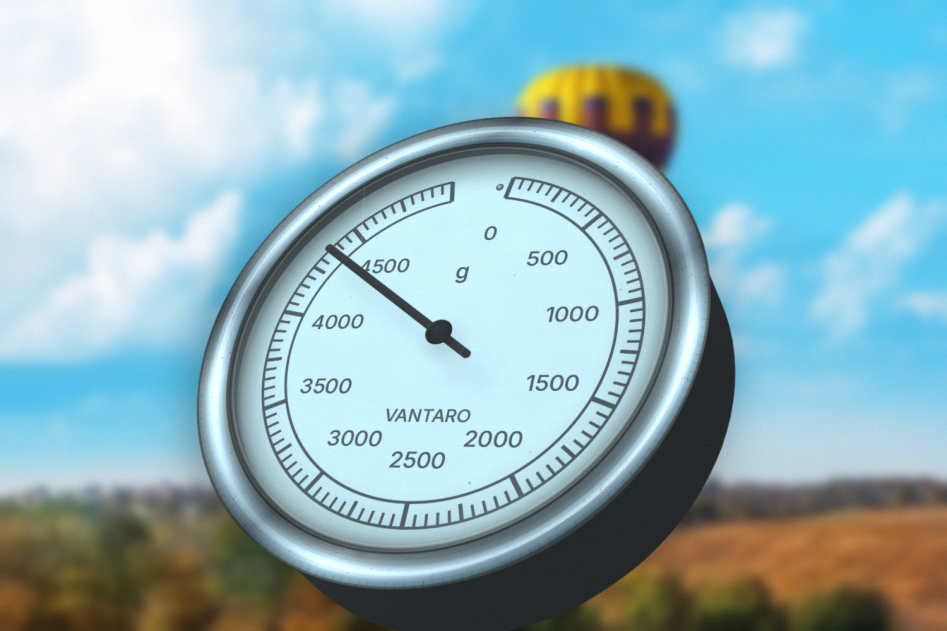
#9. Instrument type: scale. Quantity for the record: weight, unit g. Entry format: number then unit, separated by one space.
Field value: 4350 g
